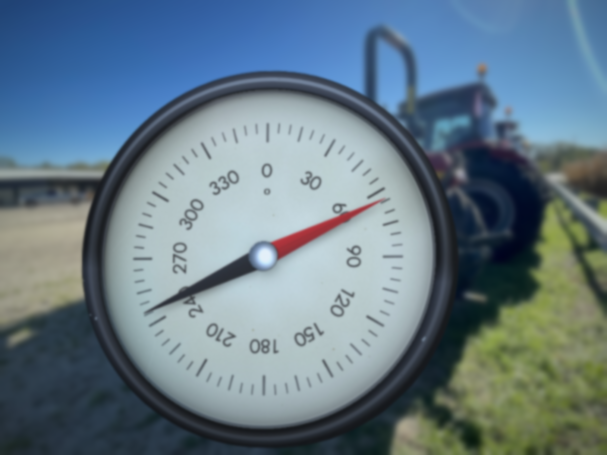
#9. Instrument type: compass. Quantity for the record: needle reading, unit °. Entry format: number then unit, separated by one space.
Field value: 65 °
